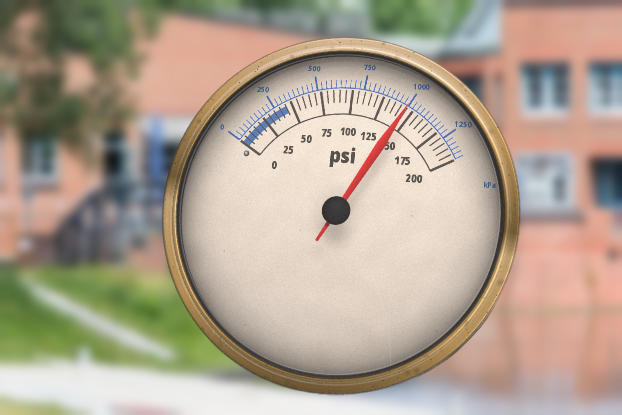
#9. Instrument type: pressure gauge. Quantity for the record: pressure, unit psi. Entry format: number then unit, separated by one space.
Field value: 145 psi
